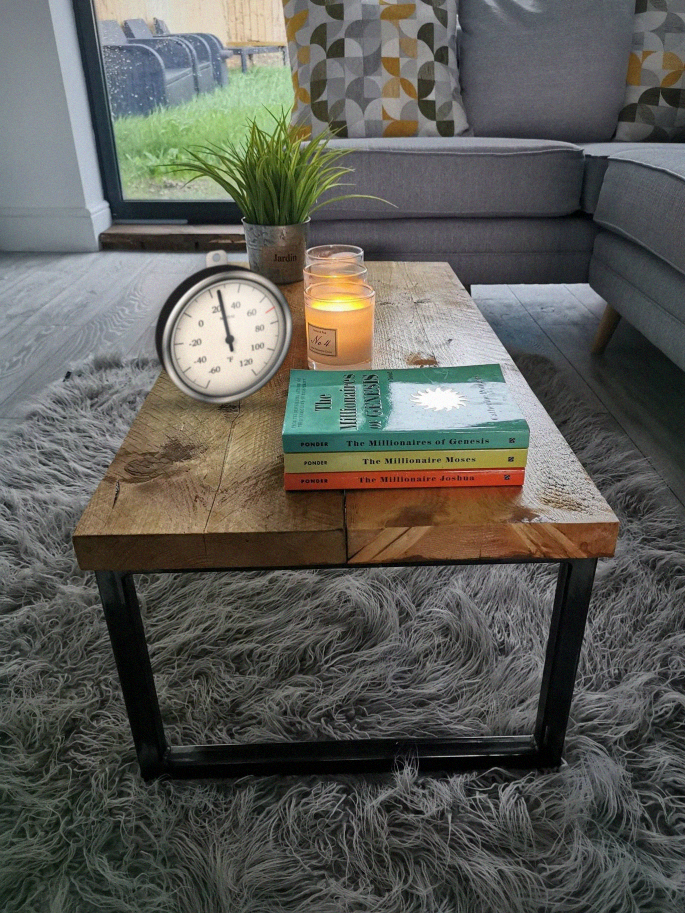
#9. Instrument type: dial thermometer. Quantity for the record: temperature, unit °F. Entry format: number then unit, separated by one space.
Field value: 25 °F
